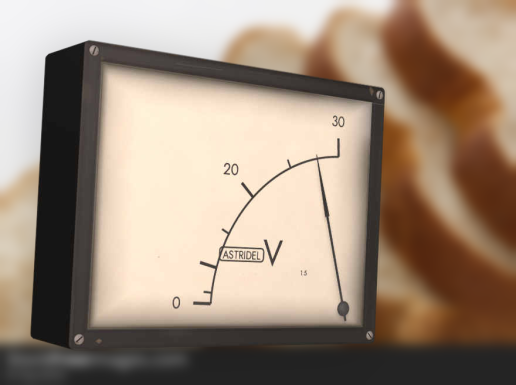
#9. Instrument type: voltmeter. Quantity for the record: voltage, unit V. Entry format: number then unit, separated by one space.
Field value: 27.5 V
